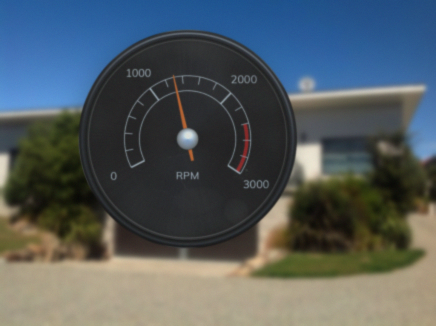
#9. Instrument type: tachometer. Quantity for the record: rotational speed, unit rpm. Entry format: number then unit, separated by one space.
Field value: 1300 rpm
